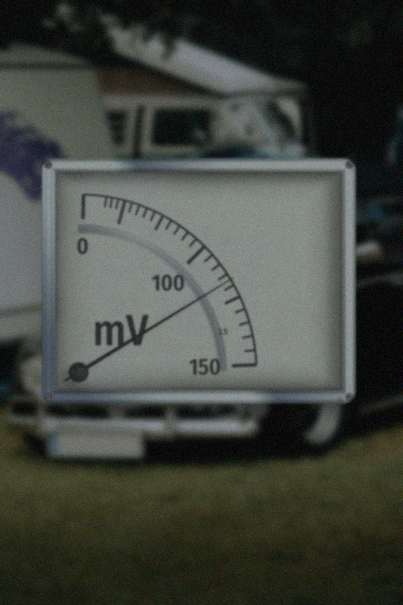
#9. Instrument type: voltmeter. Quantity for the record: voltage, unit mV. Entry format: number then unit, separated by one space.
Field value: 117.5 mV
